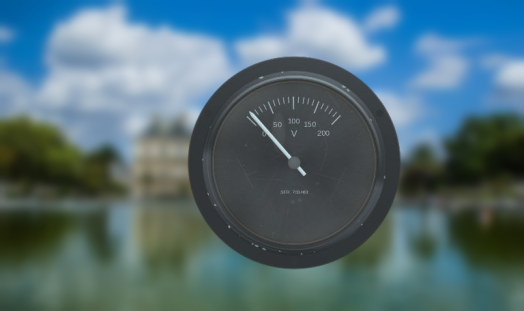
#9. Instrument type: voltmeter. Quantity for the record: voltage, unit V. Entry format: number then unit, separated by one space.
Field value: 10 V
